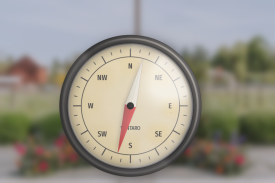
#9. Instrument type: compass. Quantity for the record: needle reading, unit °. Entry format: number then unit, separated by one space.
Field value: 195 °
